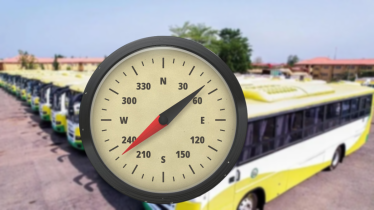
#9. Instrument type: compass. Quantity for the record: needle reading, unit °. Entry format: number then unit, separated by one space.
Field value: 230 °
